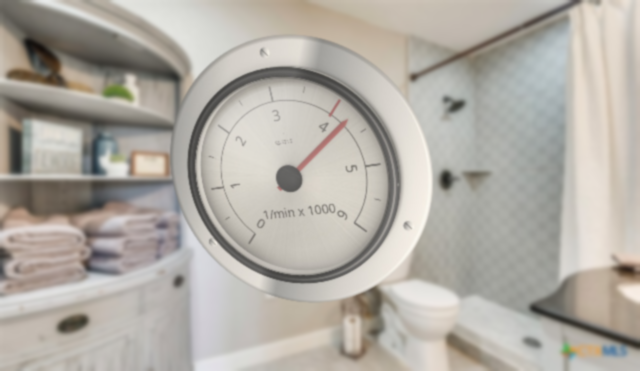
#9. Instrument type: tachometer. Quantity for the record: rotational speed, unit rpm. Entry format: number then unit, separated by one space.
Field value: 4250 rpm
